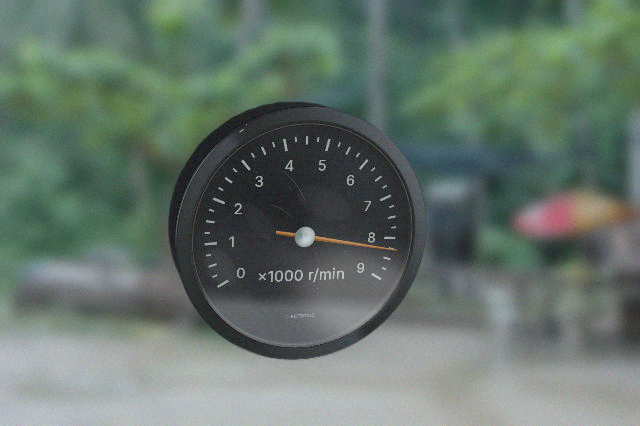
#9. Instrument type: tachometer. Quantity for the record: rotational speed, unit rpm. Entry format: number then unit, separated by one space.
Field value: 8250 rpm
